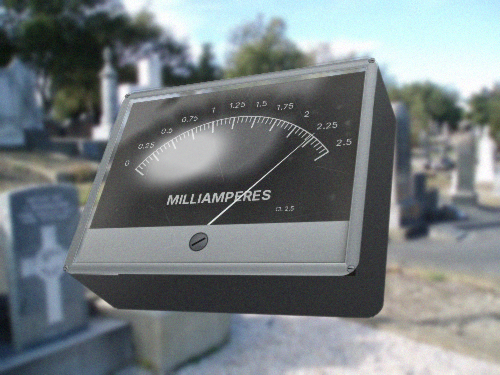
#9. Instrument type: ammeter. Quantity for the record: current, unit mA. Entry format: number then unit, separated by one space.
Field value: 2.25 mA
